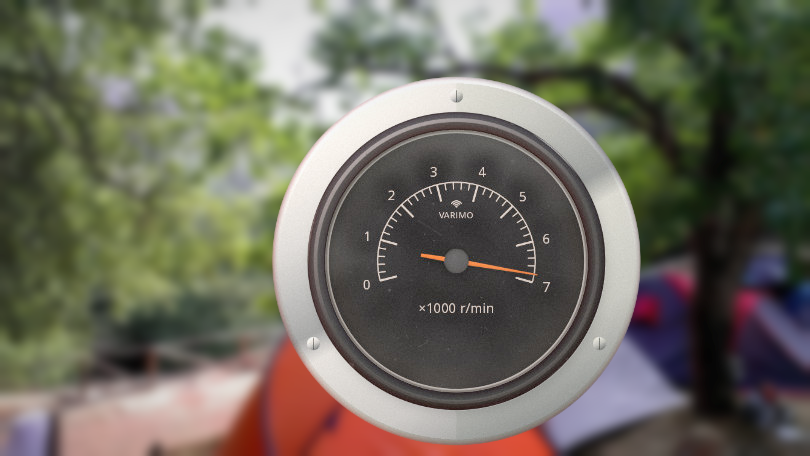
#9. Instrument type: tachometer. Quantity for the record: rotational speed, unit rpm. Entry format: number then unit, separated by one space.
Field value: 6800 rpm
